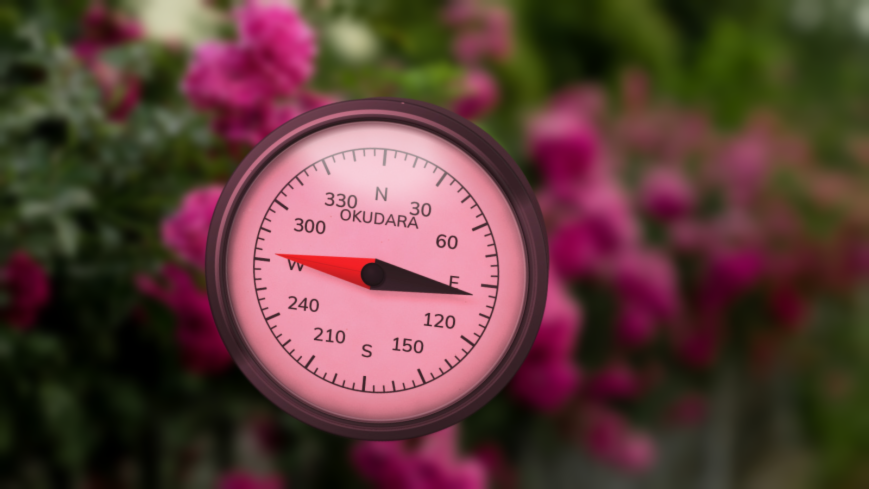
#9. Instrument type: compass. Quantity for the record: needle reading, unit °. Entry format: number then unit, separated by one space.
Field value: 275 °
